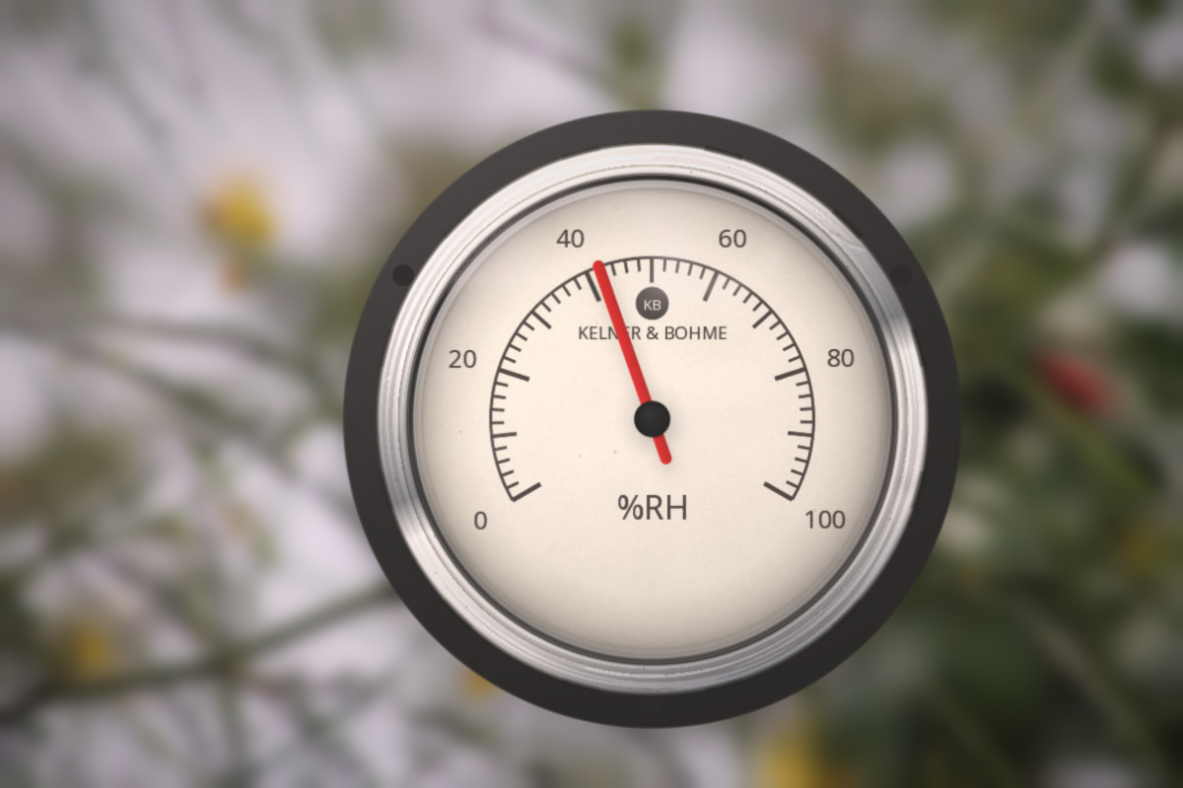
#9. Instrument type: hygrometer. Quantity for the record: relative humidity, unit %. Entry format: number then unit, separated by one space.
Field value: 42 %
